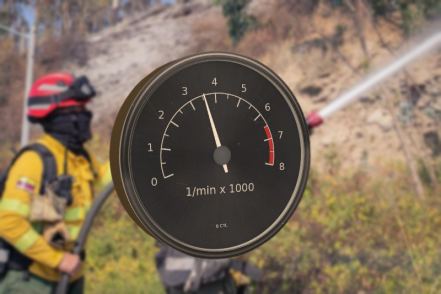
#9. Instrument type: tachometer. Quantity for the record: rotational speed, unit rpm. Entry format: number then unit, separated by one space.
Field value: 3500 rpm
